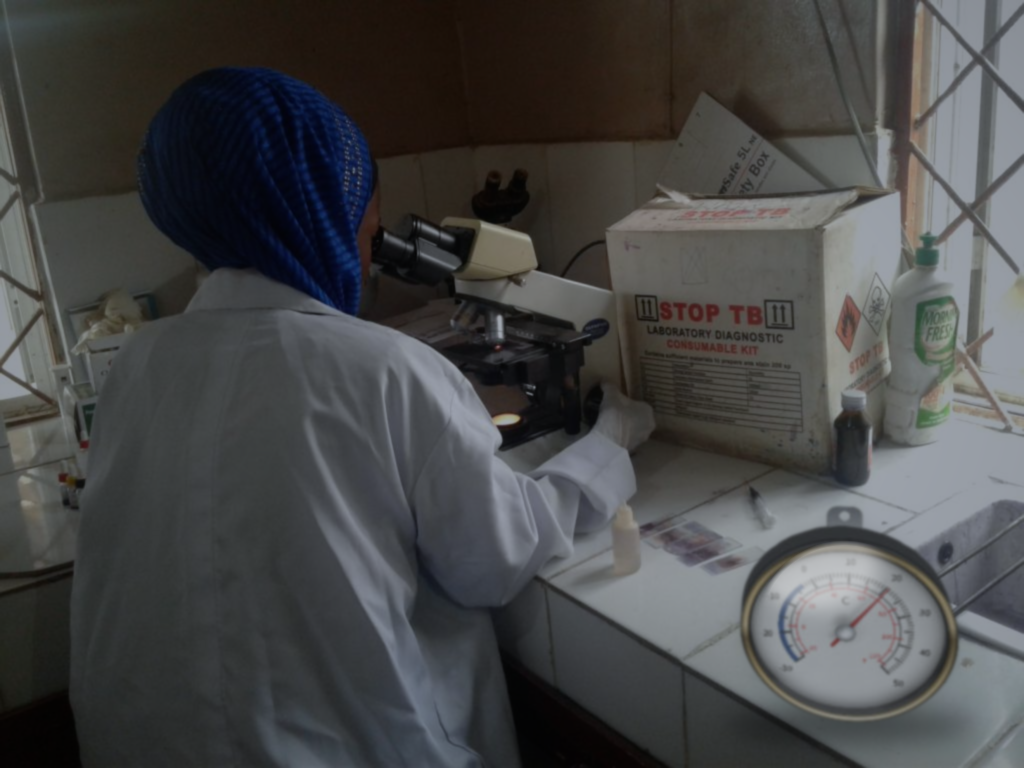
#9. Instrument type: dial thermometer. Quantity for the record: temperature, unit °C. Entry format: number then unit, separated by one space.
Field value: 20 °C
